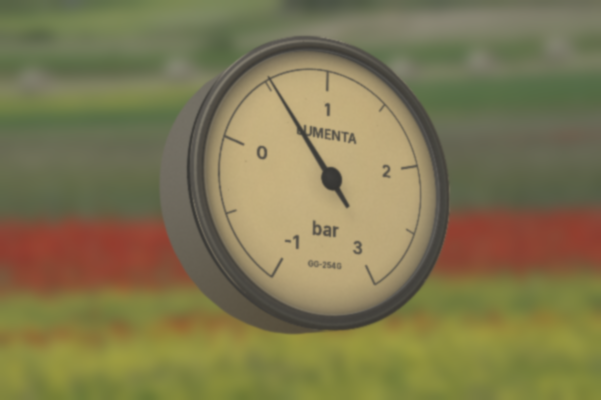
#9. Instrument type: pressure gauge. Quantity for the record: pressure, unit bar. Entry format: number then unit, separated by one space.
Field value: 0.5 bar
